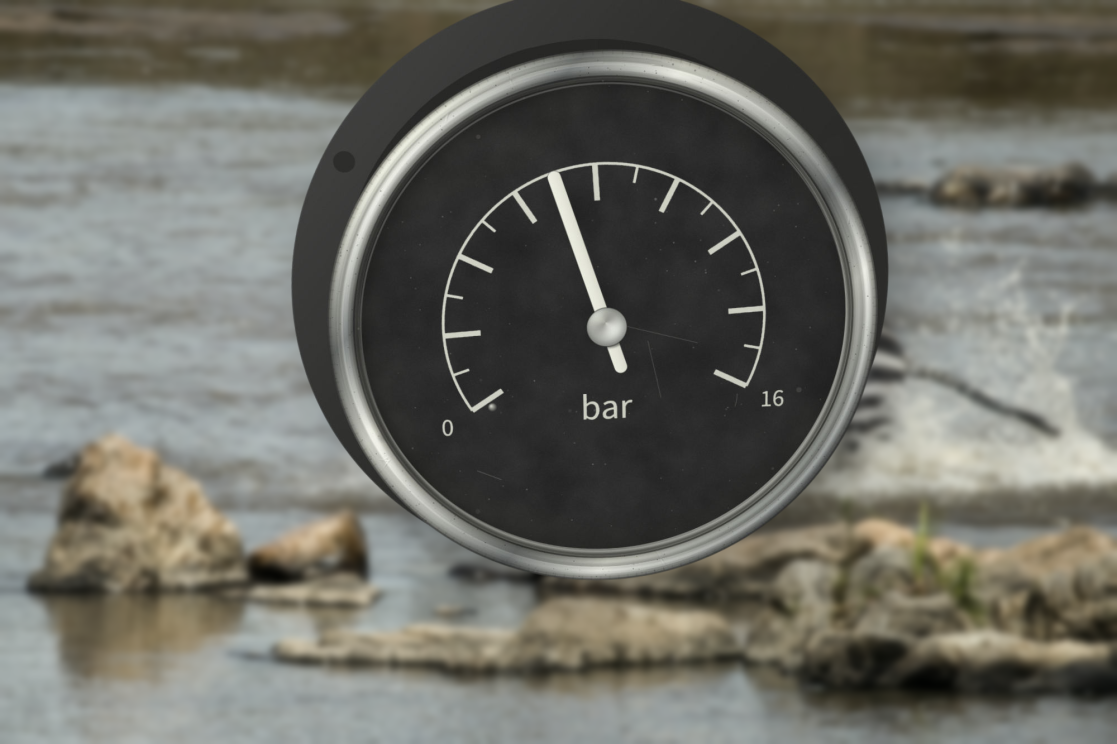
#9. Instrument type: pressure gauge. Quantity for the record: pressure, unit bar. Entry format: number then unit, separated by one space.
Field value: 7 bar
